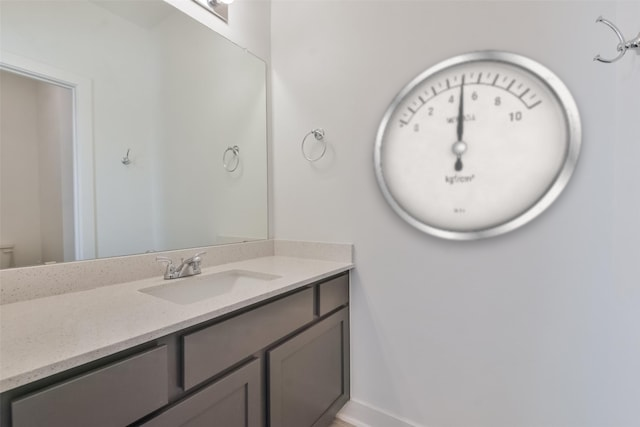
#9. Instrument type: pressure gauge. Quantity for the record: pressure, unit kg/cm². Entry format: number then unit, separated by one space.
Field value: 5 kg/cm²
